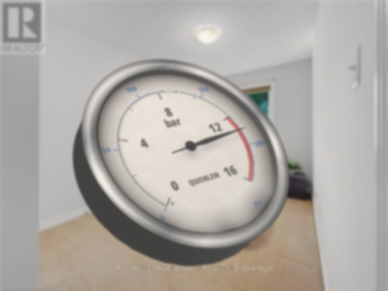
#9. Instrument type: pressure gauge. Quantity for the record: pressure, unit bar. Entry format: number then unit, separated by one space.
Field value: 13 bar
